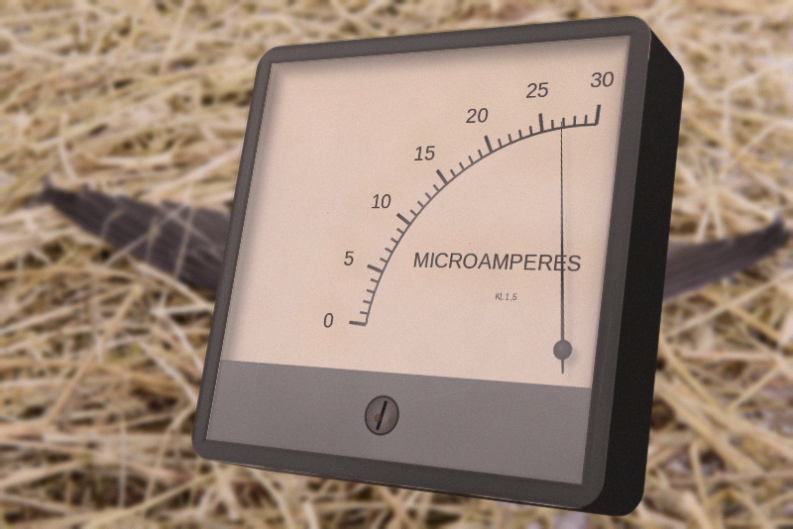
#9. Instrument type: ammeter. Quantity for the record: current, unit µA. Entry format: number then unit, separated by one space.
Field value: 27 µA
